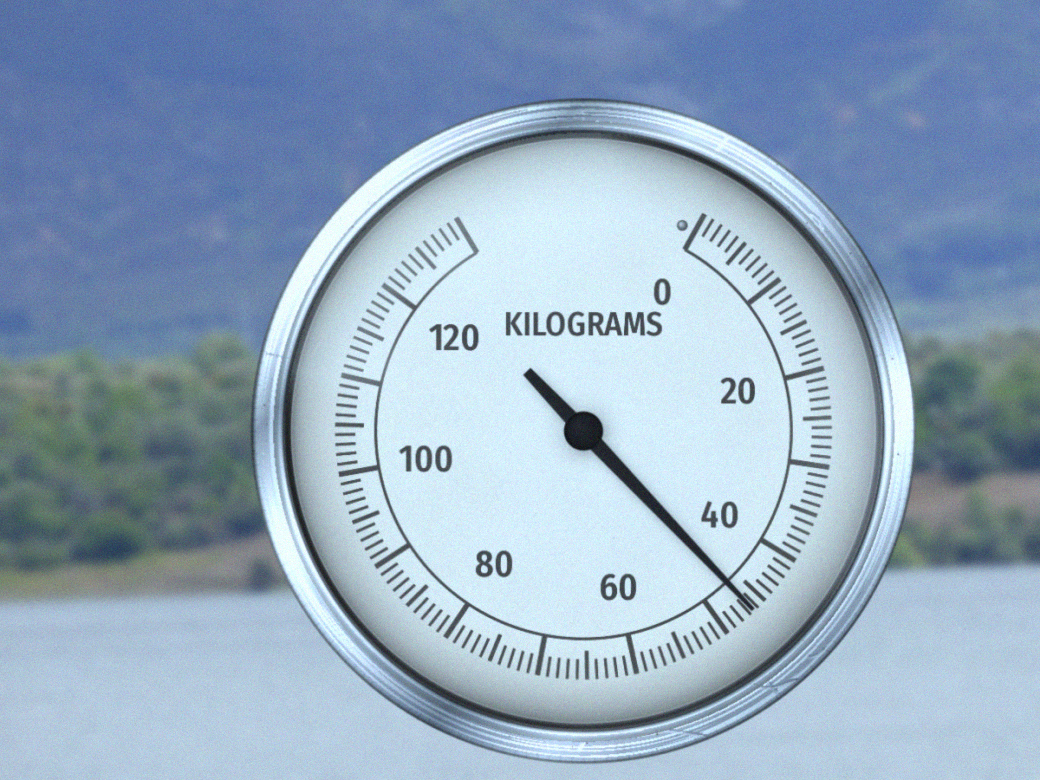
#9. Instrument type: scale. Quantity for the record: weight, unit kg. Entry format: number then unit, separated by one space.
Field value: 46.5 kg
